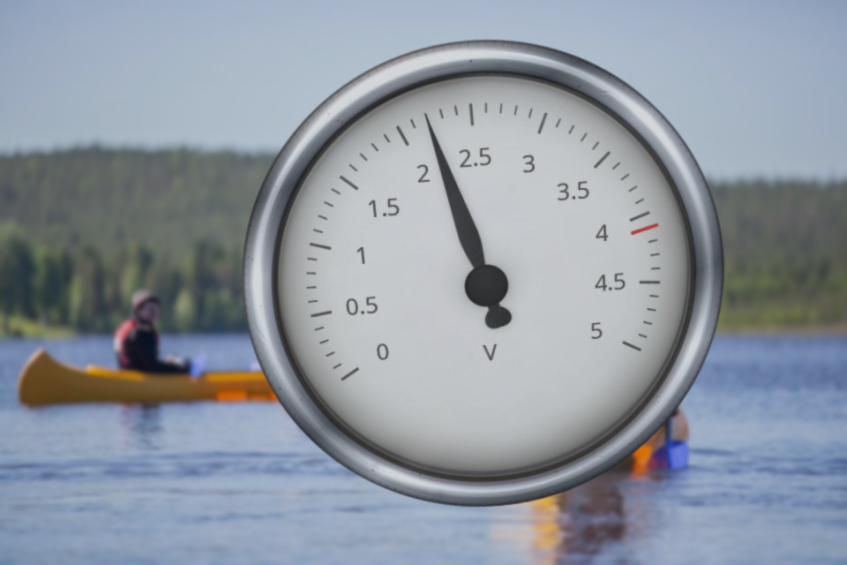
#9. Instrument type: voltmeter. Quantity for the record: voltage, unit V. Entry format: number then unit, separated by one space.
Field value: 2.2 V
